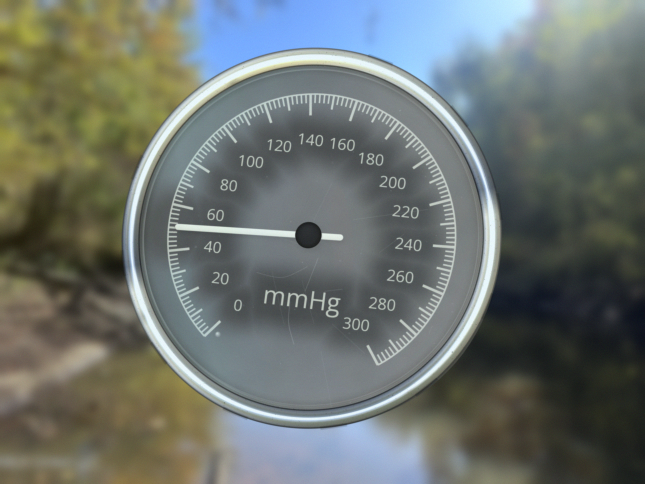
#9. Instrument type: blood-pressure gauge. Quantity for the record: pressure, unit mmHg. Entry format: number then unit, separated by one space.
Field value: 50 mmHg
